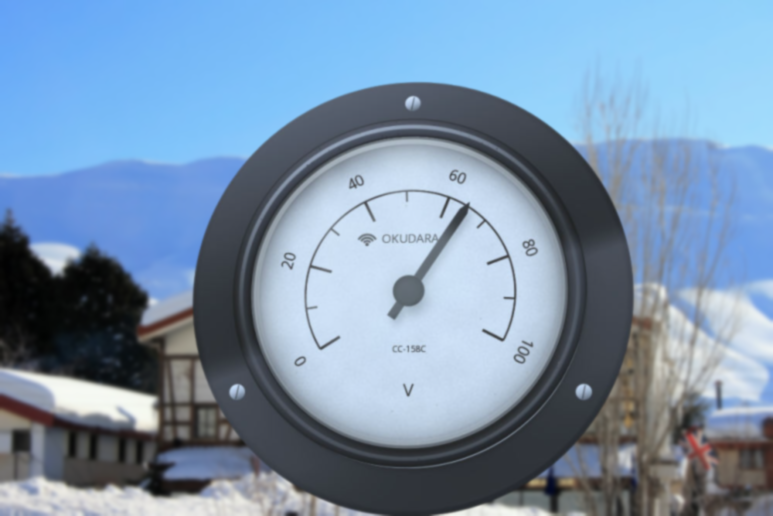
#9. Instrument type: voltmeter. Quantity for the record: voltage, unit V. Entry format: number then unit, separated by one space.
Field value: 65 V
